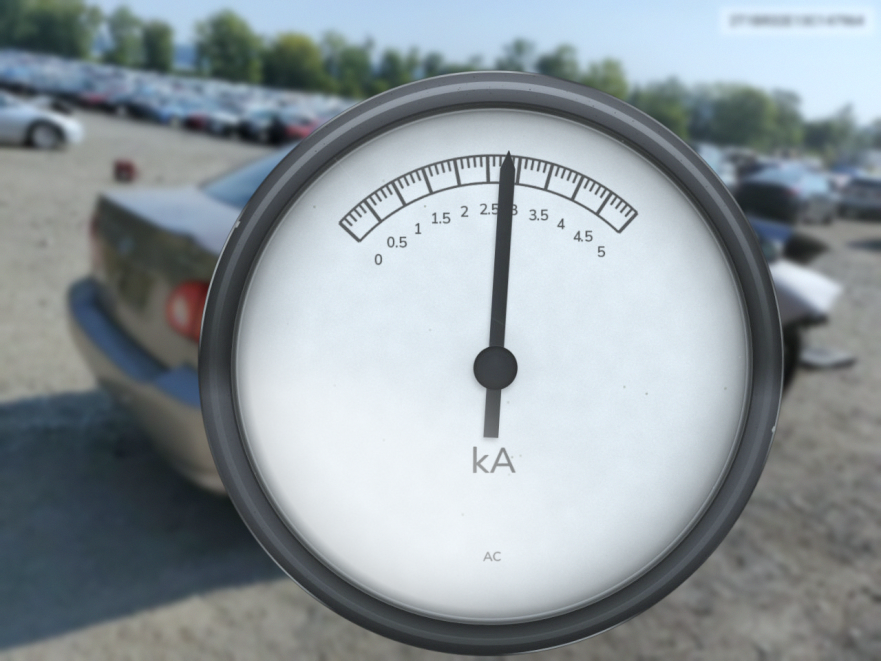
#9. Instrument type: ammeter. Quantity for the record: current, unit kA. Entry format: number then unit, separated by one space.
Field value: 2.8 kA
